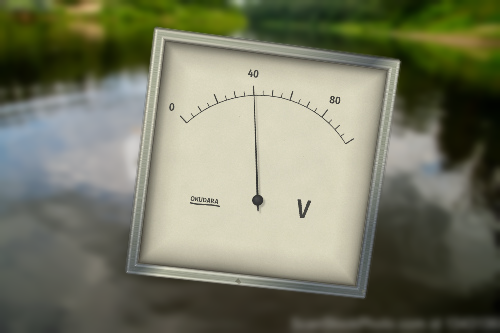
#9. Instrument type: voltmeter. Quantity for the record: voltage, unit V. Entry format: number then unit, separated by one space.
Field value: 40 V
